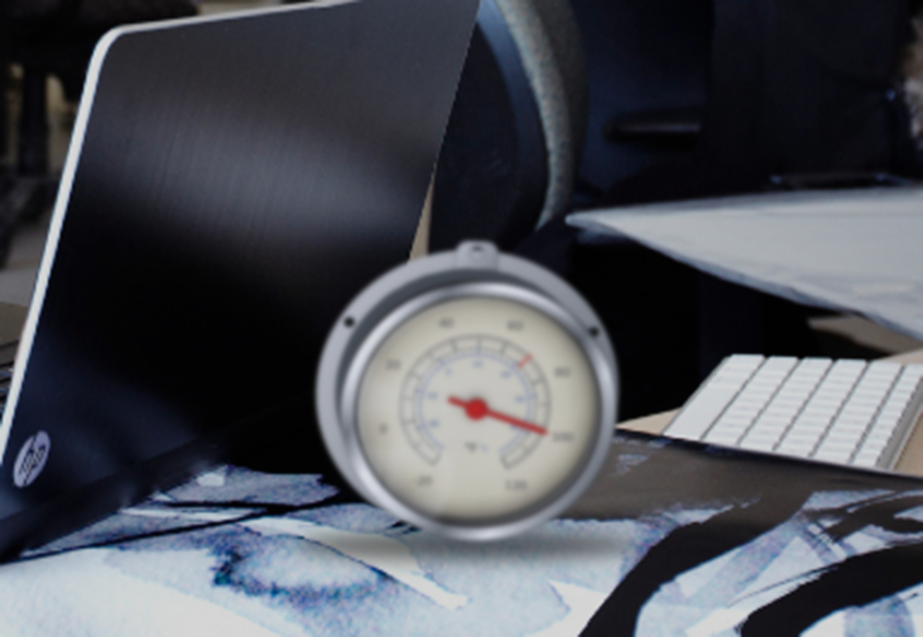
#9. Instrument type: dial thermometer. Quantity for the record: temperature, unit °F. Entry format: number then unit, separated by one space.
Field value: 100 °F
